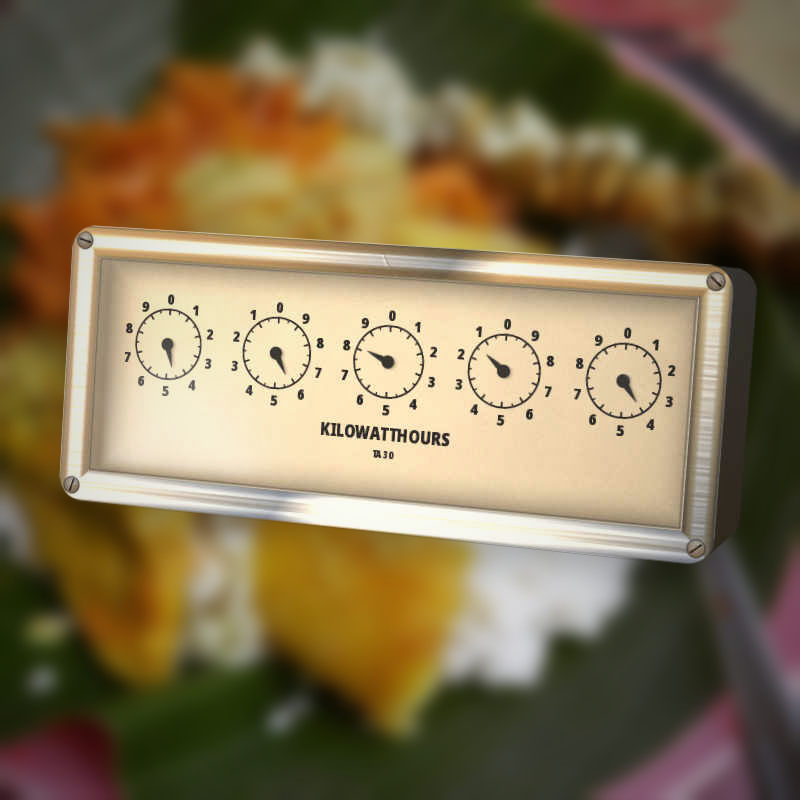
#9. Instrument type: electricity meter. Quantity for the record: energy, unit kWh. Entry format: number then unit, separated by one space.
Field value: 45814 kWh
